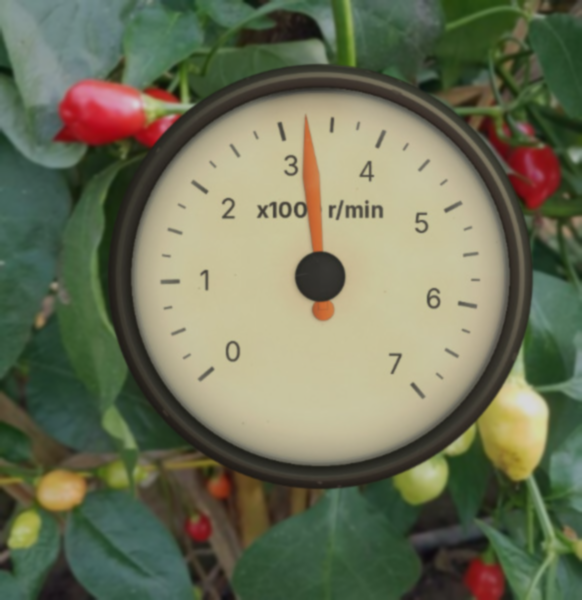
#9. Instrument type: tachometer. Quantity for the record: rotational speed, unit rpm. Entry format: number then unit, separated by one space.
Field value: 3250 rpm
